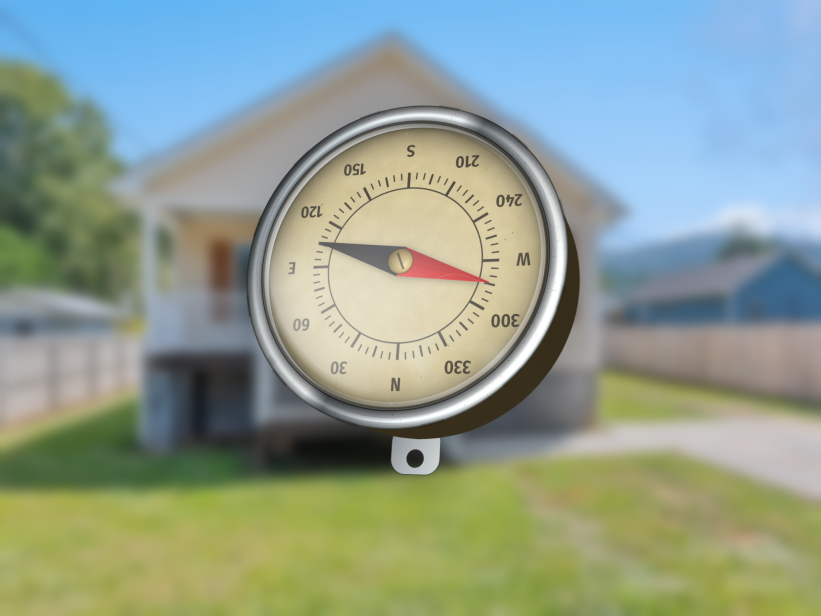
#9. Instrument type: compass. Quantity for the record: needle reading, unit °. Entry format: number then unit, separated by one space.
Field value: 285 °
